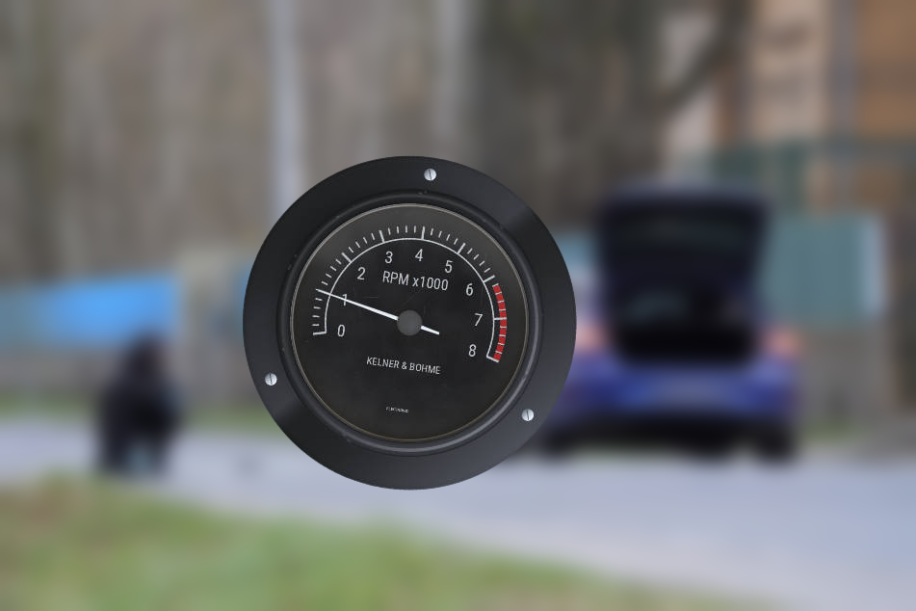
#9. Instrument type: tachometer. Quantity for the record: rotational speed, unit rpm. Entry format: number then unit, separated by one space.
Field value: 1000 rpm
